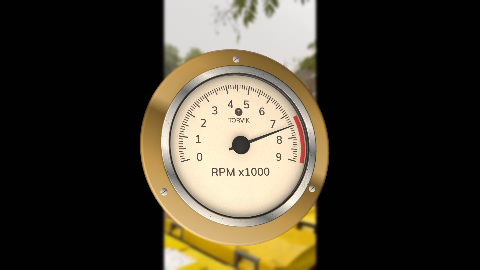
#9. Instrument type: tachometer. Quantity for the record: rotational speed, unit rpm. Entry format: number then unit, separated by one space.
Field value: 7500 rpm
